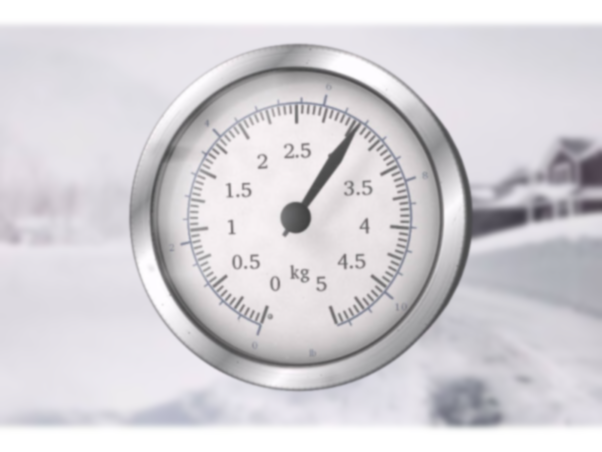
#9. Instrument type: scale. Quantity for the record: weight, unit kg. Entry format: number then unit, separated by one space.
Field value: 3.05 kg
